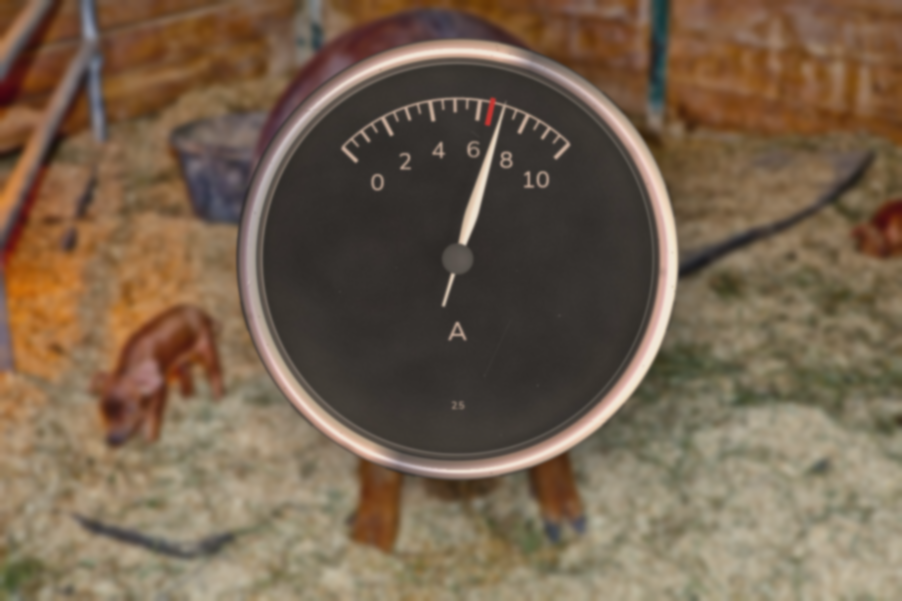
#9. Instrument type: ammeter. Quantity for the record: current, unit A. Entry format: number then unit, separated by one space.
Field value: 7 A
